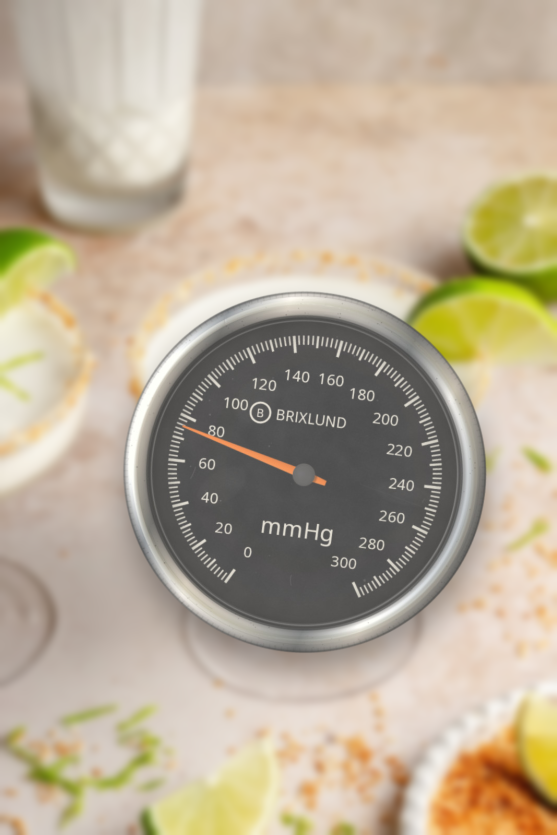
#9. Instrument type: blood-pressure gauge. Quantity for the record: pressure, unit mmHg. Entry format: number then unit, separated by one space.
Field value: 76 mmHg
